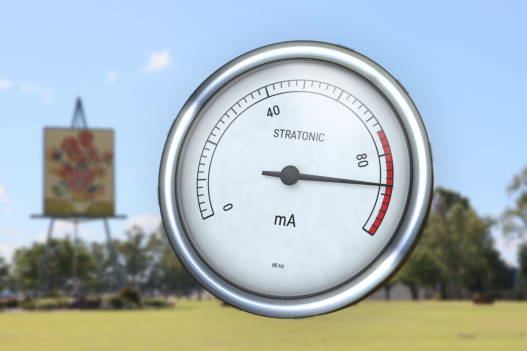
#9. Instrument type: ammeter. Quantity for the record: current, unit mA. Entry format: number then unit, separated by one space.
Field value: 88 mA
